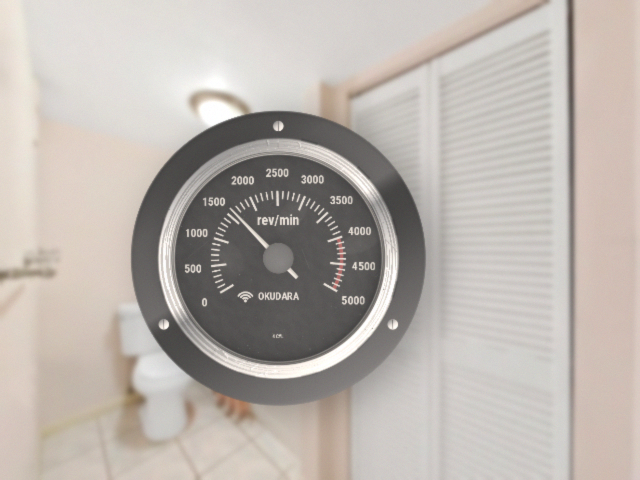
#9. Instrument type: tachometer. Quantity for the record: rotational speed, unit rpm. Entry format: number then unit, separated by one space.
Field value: 1600 rpm
